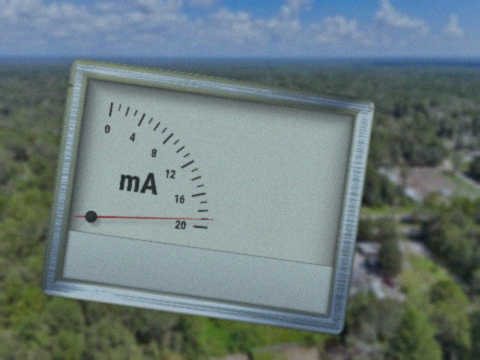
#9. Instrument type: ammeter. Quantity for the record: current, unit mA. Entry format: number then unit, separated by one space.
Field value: 19 mA
